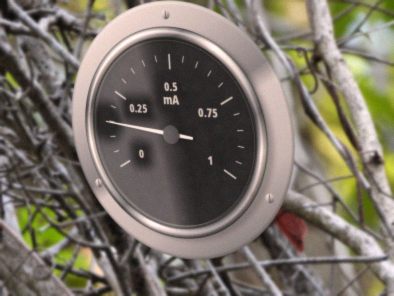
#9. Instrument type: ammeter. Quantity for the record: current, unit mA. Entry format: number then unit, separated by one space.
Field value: 0.15 mA
